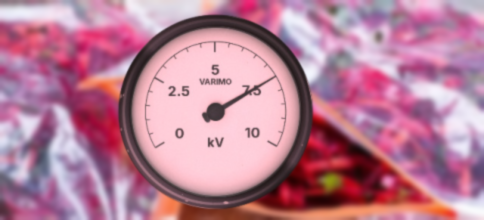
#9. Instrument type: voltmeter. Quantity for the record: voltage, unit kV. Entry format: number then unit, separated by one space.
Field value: 7.5 kV
